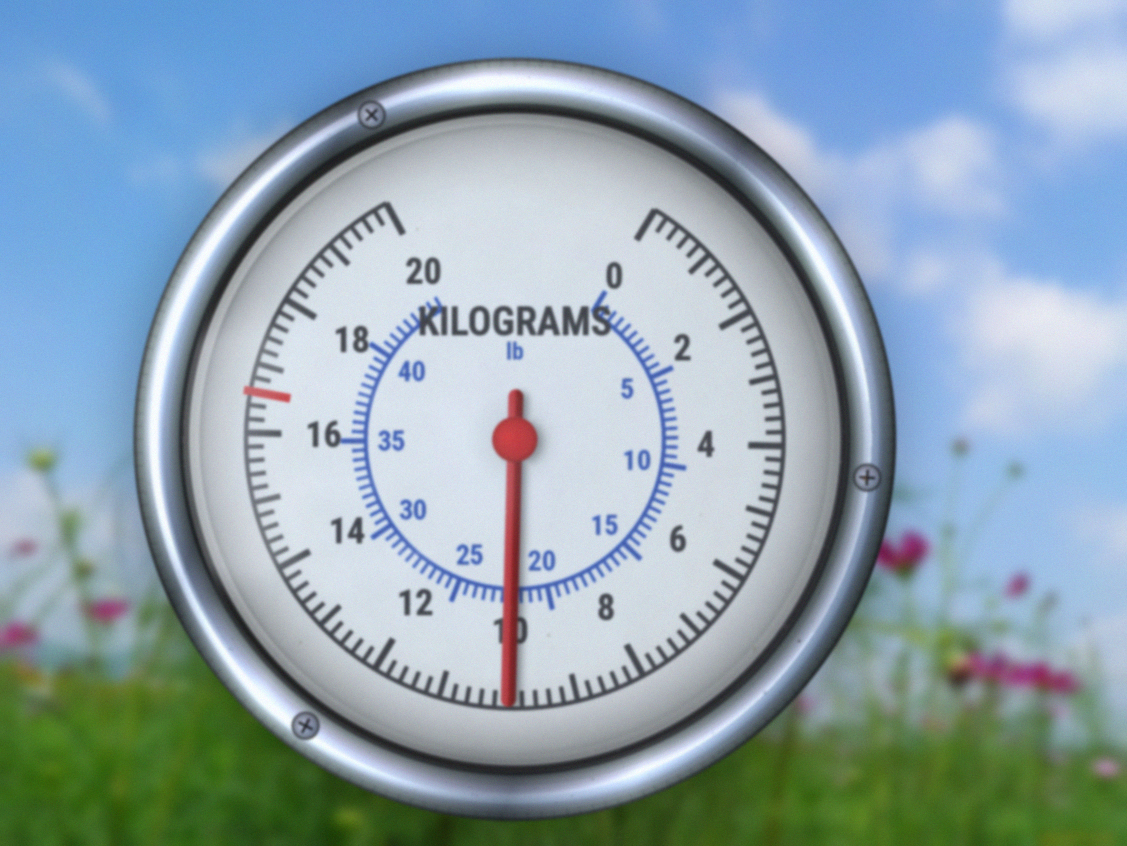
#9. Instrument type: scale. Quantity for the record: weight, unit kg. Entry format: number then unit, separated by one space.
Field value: 10 kg
